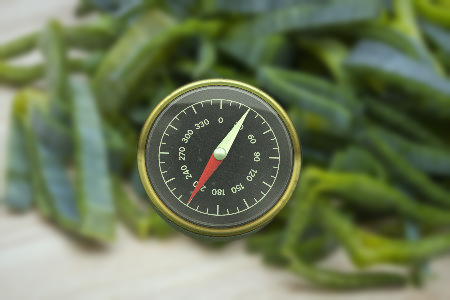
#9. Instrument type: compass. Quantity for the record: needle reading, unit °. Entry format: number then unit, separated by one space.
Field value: 210 °
